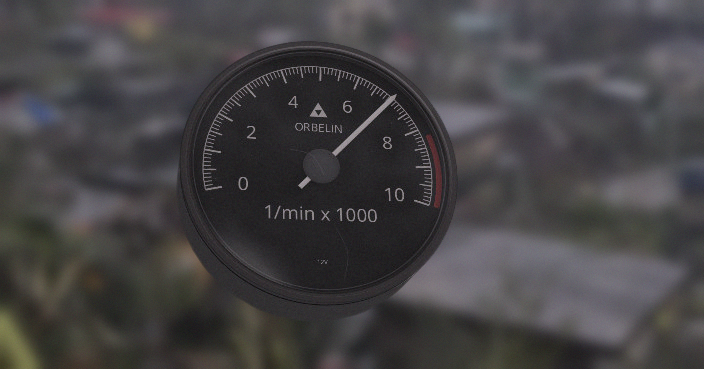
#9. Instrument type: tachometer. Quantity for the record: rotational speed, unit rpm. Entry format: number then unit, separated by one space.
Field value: 7000 rpm
